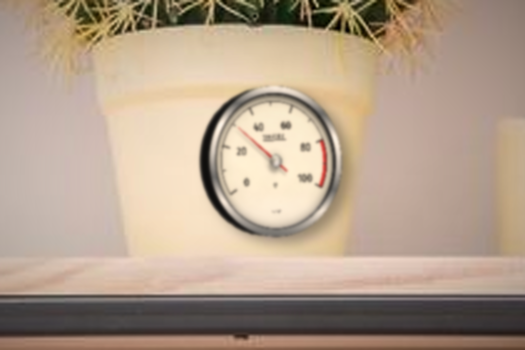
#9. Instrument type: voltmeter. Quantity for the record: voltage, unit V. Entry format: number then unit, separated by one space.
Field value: 30 V
